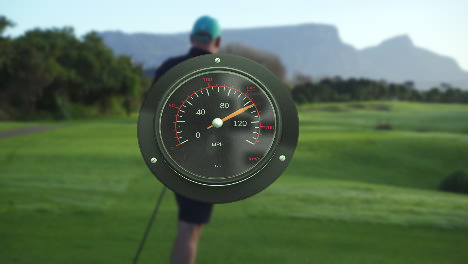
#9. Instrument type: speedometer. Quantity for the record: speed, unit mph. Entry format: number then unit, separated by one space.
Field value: 105 mph
